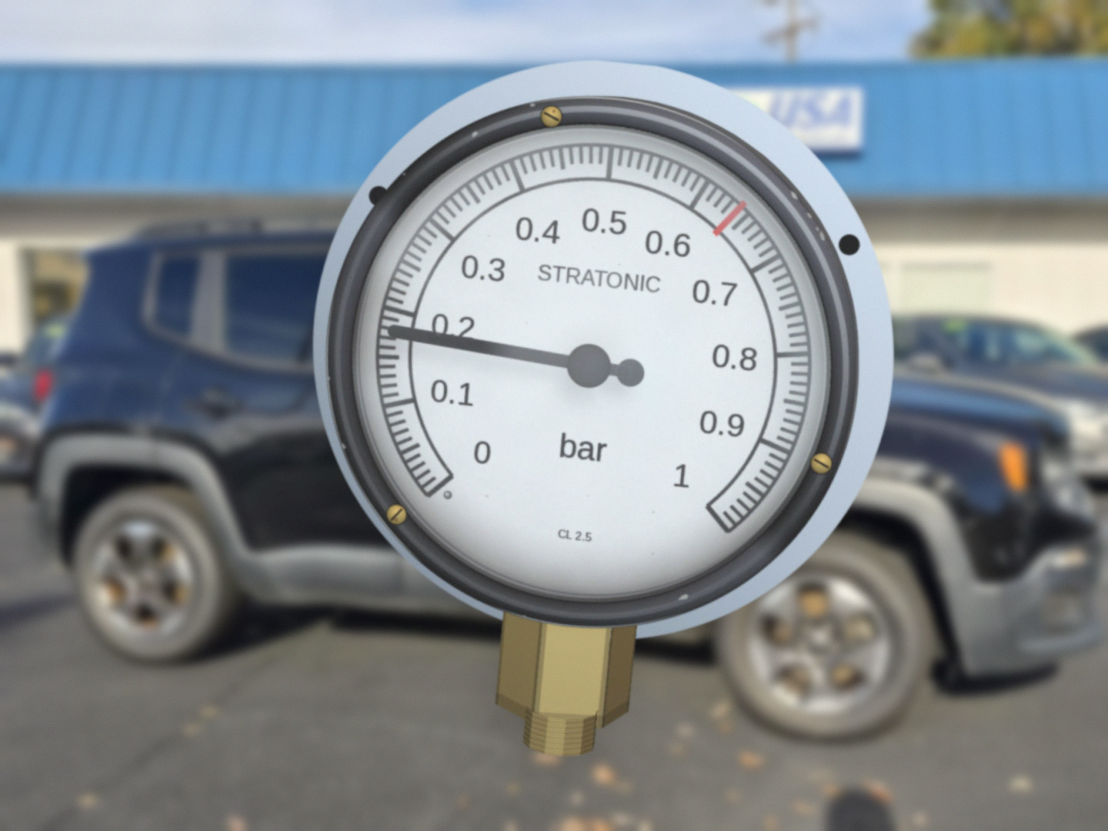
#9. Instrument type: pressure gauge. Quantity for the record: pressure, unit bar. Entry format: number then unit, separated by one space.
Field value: 0.18 bar
